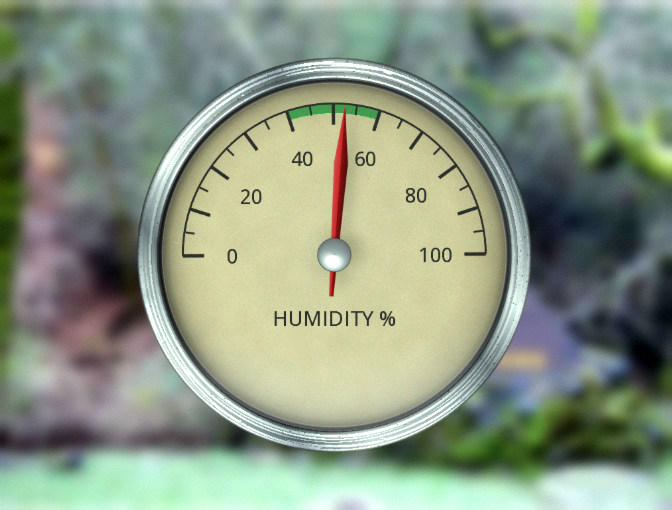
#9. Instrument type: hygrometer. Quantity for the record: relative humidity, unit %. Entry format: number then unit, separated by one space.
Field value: 52.5 %
